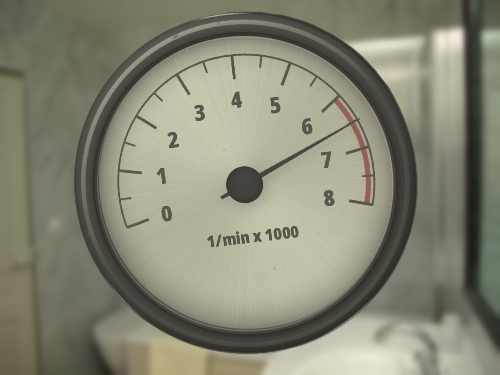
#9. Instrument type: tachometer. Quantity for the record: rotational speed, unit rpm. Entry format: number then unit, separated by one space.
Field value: 6500 rpm
